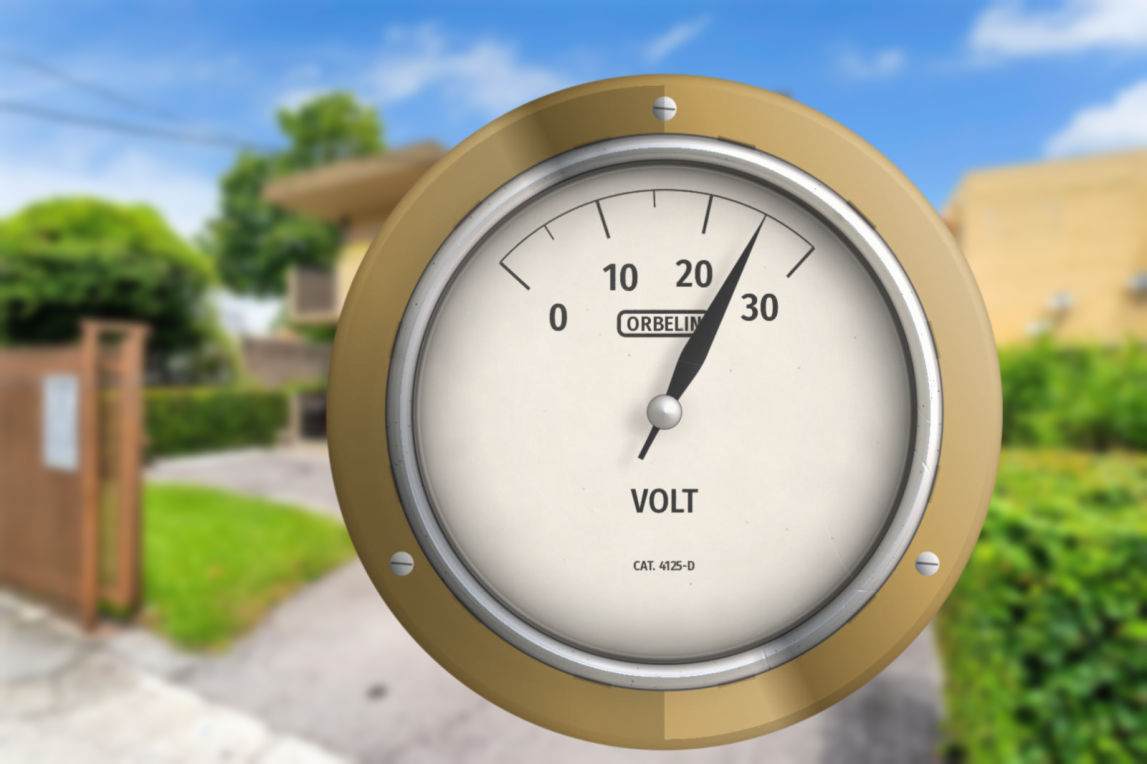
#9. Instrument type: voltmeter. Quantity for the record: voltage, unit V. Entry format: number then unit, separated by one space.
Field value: 25 V
